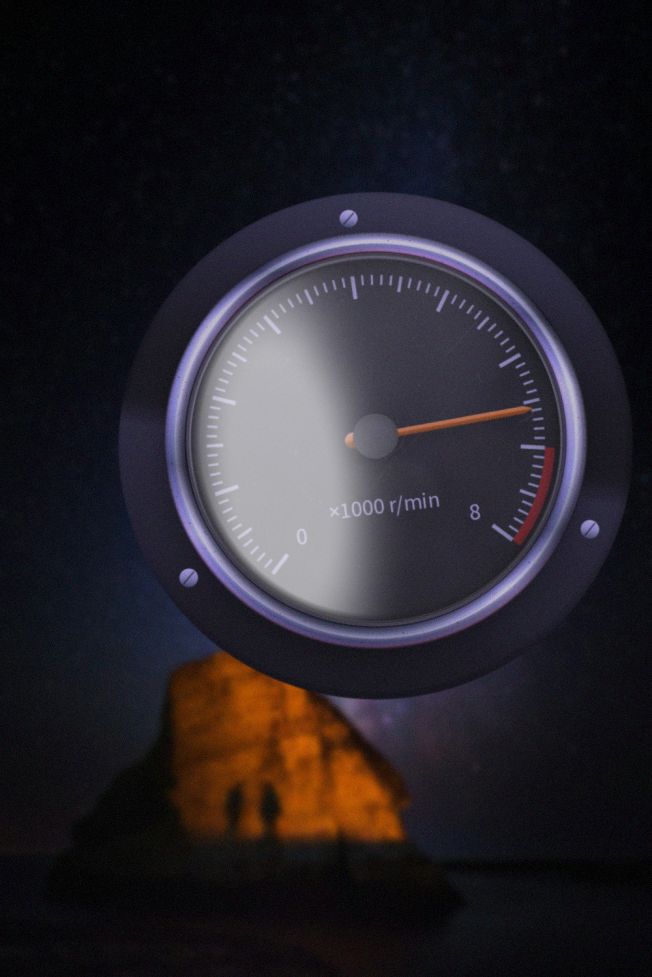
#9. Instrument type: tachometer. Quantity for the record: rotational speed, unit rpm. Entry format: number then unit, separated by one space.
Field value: 6600 rpm
